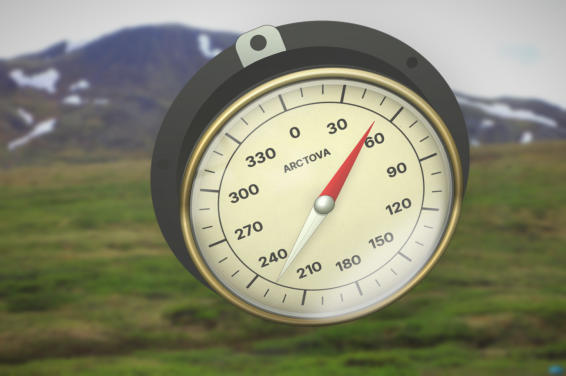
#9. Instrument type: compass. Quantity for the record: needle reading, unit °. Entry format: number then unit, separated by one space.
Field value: 50 °
